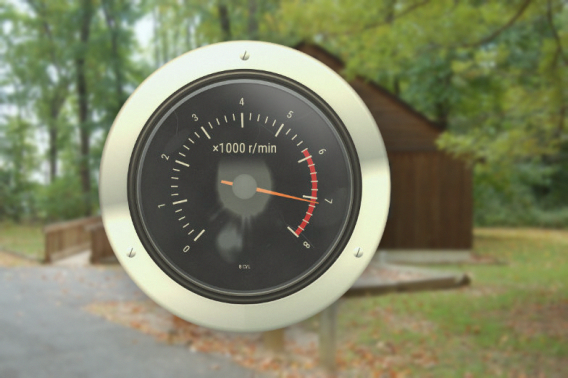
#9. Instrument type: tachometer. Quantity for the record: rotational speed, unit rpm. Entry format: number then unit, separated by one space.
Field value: 7100 rpm
